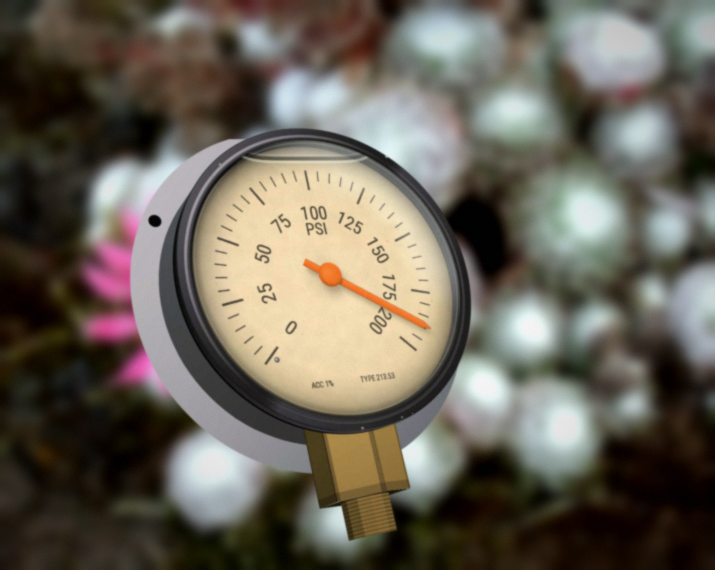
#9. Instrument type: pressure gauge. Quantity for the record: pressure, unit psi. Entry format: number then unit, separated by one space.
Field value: 190 psi
